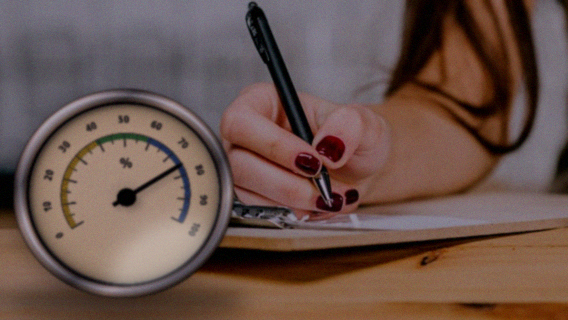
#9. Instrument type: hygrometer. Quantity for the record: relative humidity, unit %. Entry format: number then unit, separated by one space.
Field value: 75 %
